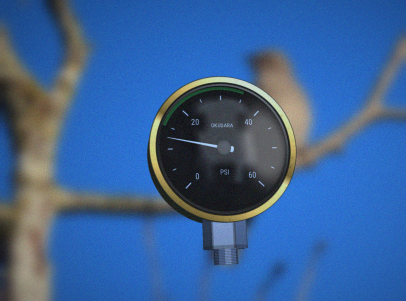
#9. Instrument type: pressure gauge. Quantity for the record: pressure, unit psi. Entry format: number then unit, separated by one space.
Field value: 12.5 psi
